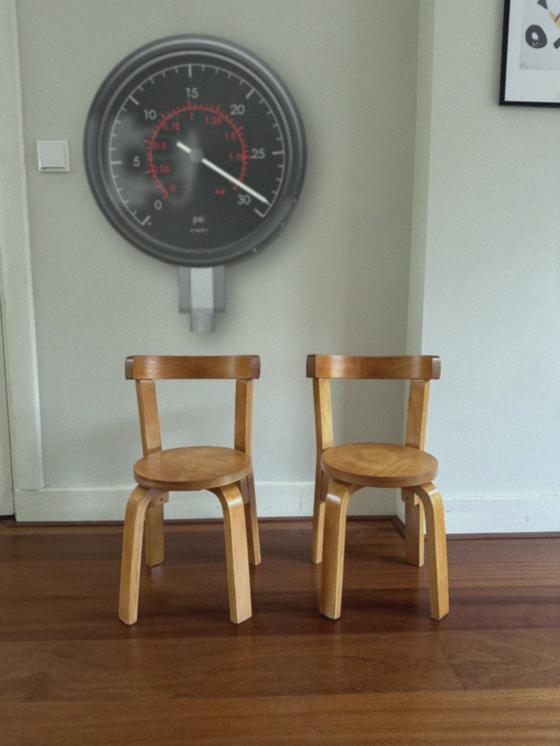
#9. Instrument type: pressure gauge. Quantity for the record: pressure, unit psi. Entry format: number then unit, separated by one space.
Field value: 29 psi
